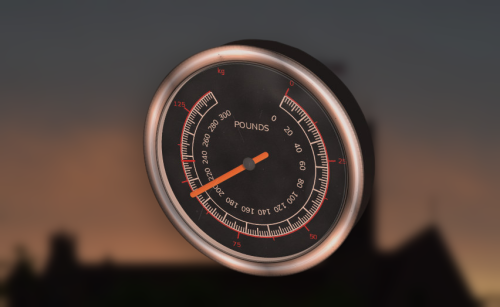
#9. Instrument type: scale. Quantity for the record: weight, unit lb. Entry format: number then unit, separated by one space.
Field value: 210 lb
